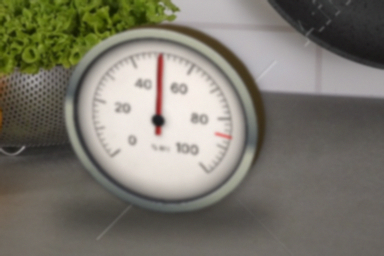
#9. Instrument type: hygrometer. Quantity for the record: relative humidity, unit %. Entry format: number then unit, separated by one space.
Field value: 50 %
